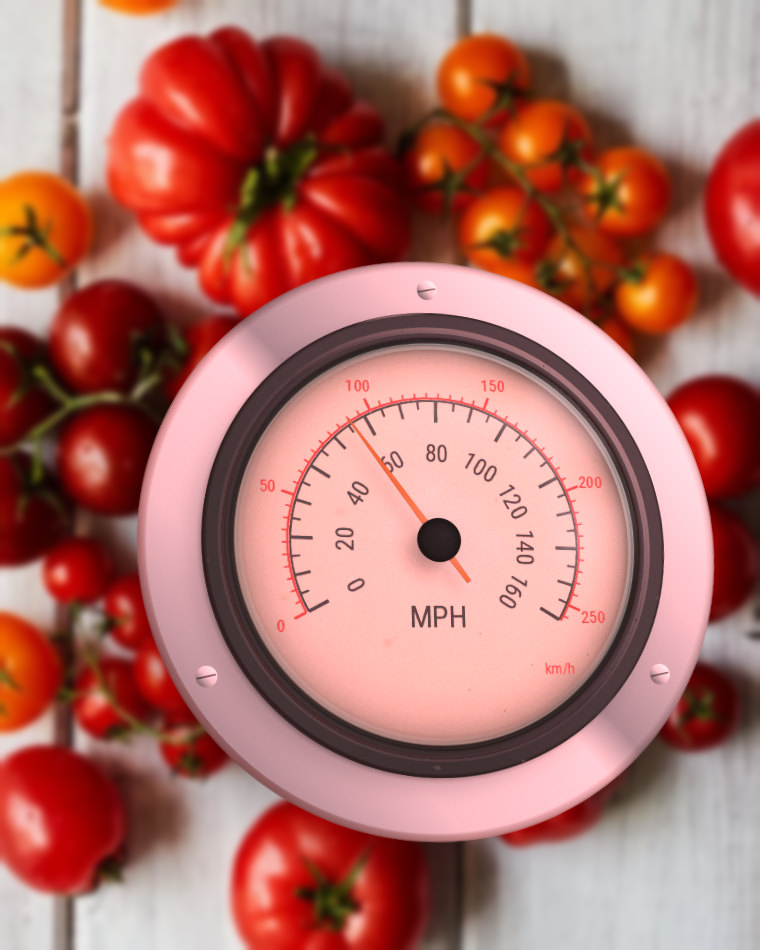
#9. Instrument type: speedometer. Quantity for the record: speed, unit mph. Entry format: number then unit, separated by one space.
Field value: 55 mph
